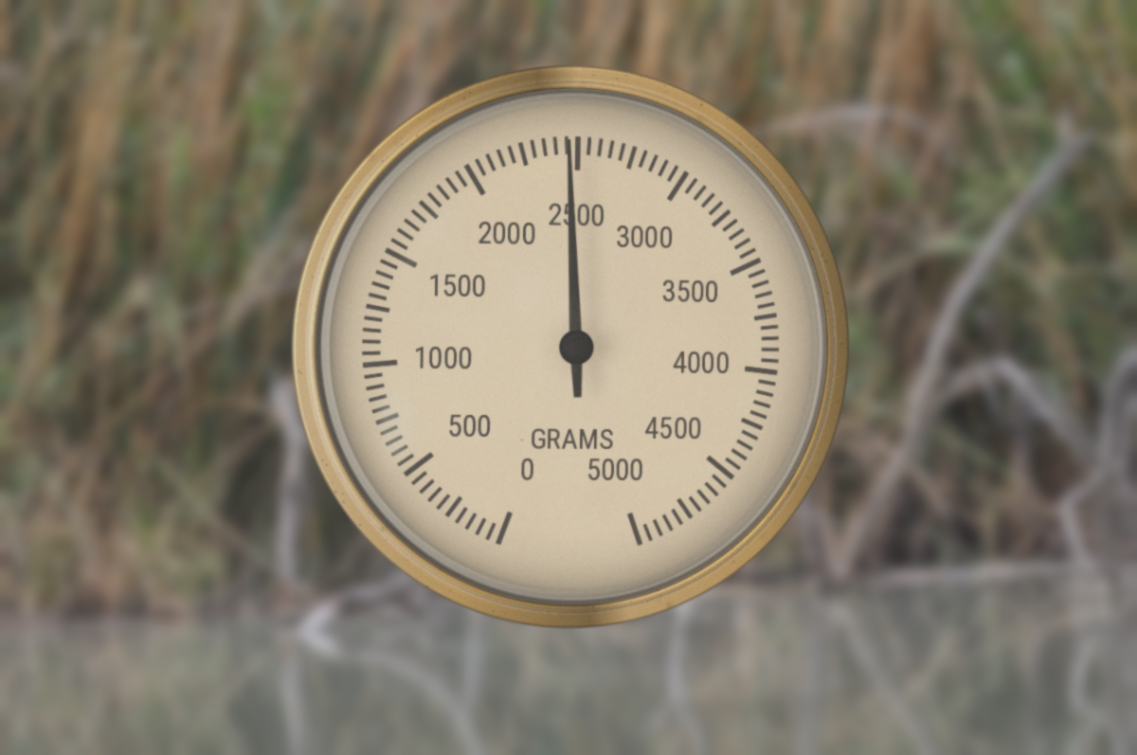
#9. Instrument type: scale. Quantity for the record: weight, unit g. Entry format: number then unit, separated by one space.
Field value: 2450 g
